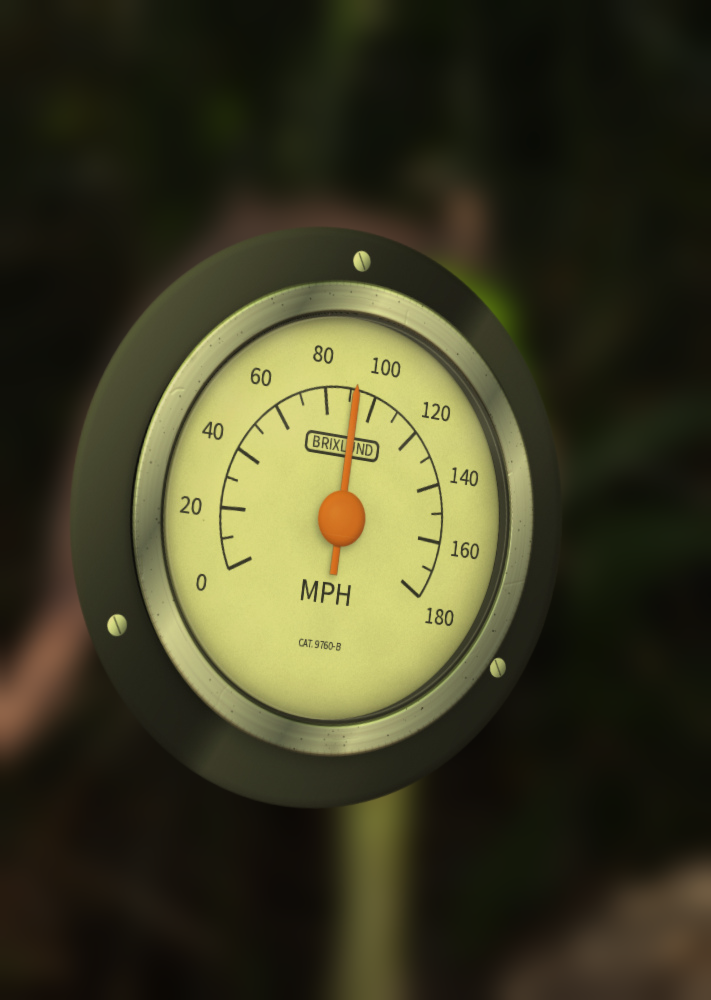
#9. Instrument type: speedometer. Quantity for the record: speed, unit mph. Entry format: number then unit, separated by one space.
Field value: 90 mph
